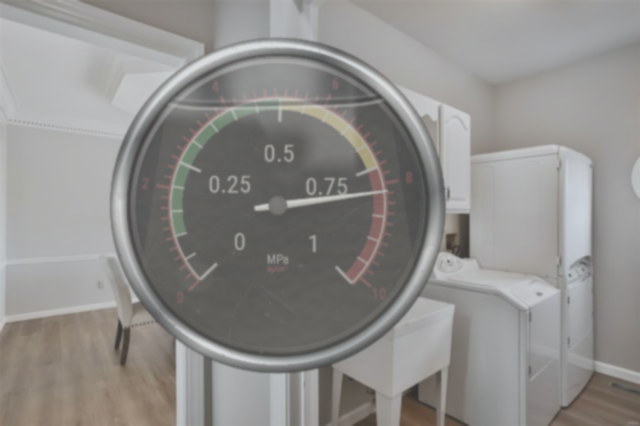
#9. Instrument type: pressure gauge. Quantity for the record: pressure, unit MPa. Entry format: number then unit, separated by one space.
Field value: 0.8 MPa
